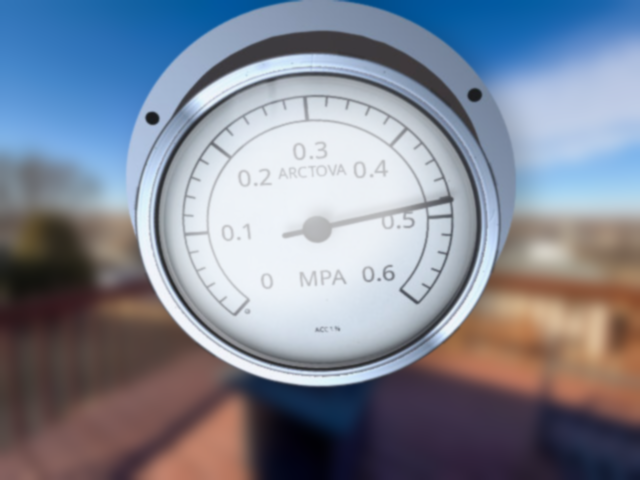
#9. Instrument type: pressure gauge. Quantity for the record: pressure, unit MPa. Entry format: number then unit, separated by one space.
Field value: 0.48 MPa
